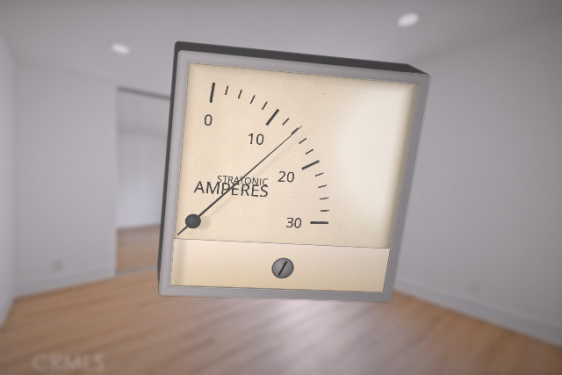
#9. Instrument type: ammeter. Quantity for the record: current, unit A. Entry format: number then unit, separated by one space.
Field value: 14 A
